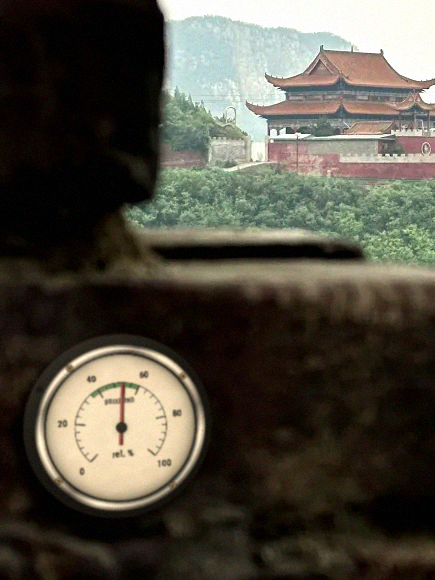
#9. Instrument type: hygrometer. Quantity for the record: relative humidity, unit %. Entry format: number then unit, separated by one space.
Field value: 52 %
